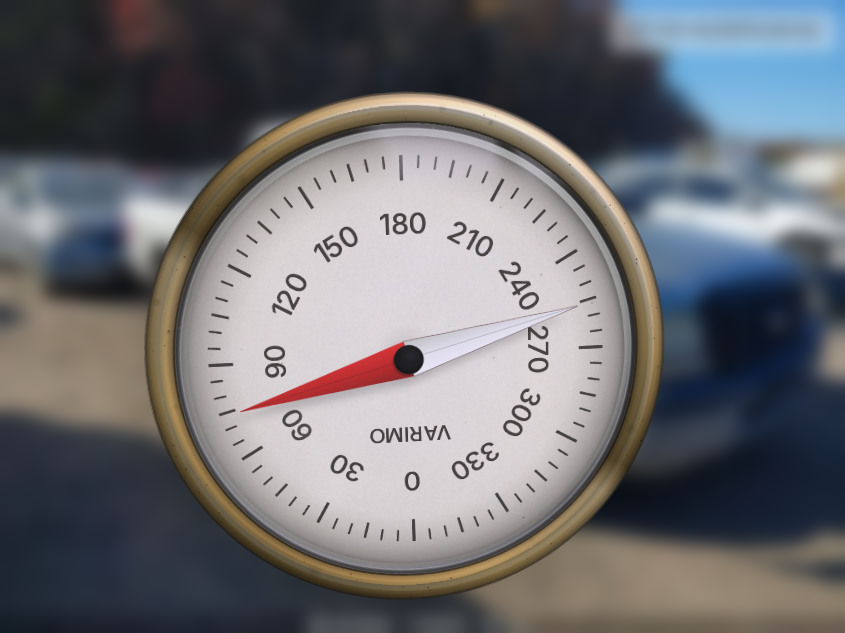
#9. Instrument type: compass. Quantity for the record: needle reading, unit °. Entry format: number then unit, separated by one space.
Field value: 75 °
